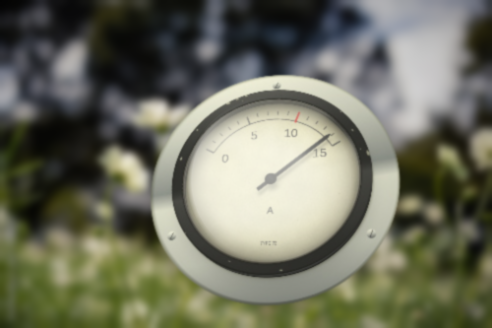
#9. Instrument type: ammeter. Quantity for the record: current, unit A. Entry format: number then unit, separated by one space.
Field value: 14 A
